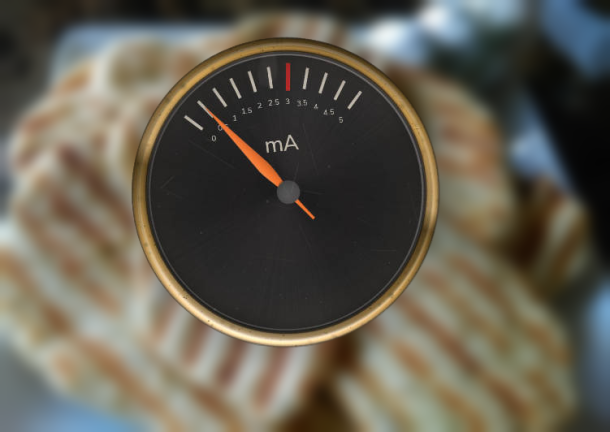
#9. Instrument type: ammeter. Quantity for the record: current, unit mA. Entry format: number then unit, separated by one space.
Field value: 0.5 mA
